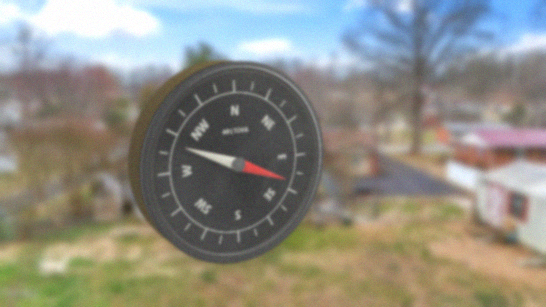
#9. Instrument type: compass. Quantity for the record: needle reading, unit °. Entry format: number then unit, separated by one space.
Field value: 112.5 °
